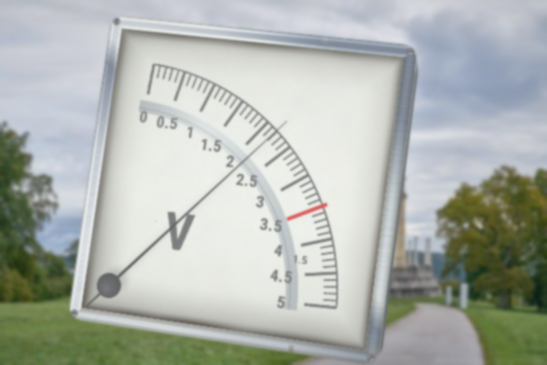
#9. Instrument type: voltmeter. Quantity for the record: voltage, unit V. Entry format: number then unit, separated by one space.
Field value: 2.2 V
